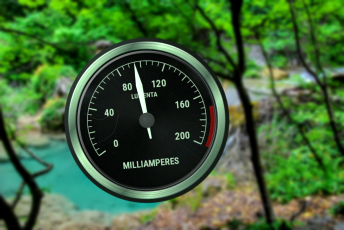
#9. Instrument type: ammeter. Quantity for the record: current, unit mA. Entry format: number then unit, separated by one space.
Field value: 95 mA
